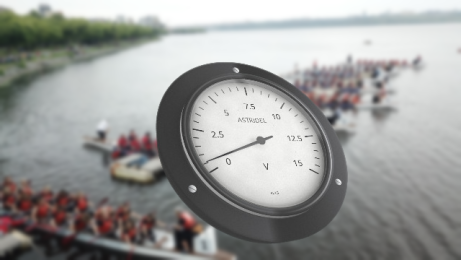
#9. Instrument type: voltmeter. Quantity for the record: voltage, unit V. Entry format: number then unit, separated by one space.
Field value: 0.5 V
